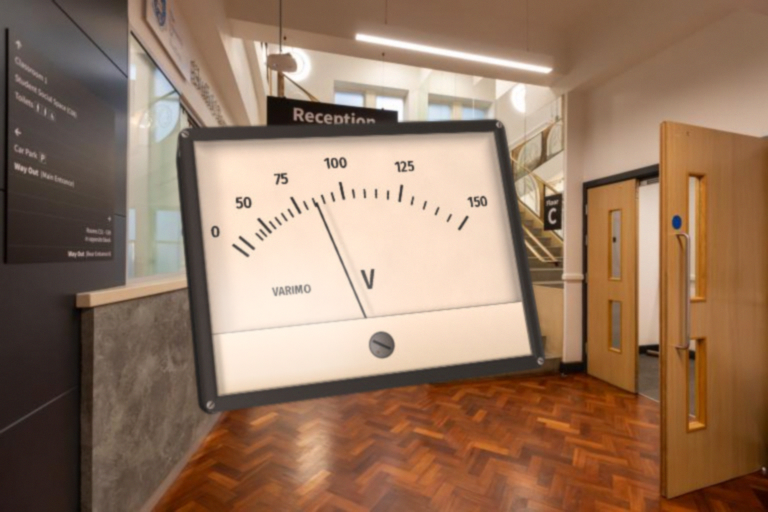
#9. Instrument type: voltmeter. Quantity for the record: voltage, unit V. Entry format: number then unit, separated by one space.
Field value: 85 V
